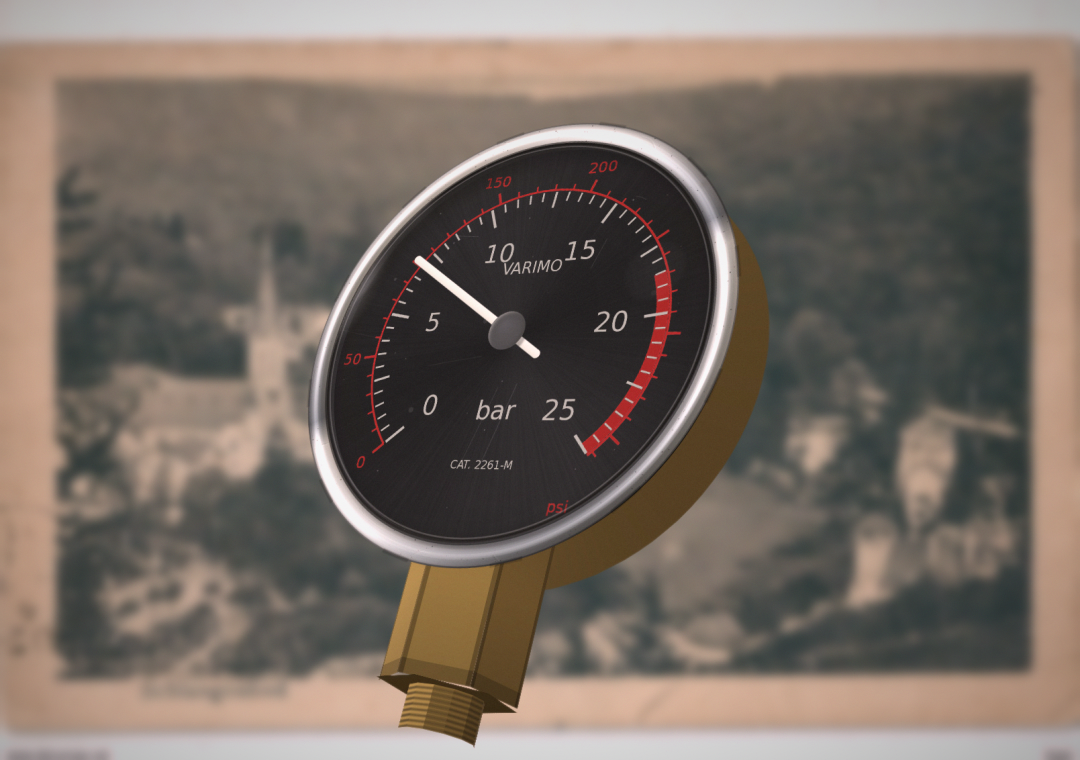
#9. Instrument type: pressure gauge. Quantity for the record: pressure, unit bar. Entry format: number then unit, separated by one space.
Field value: 7 bar
